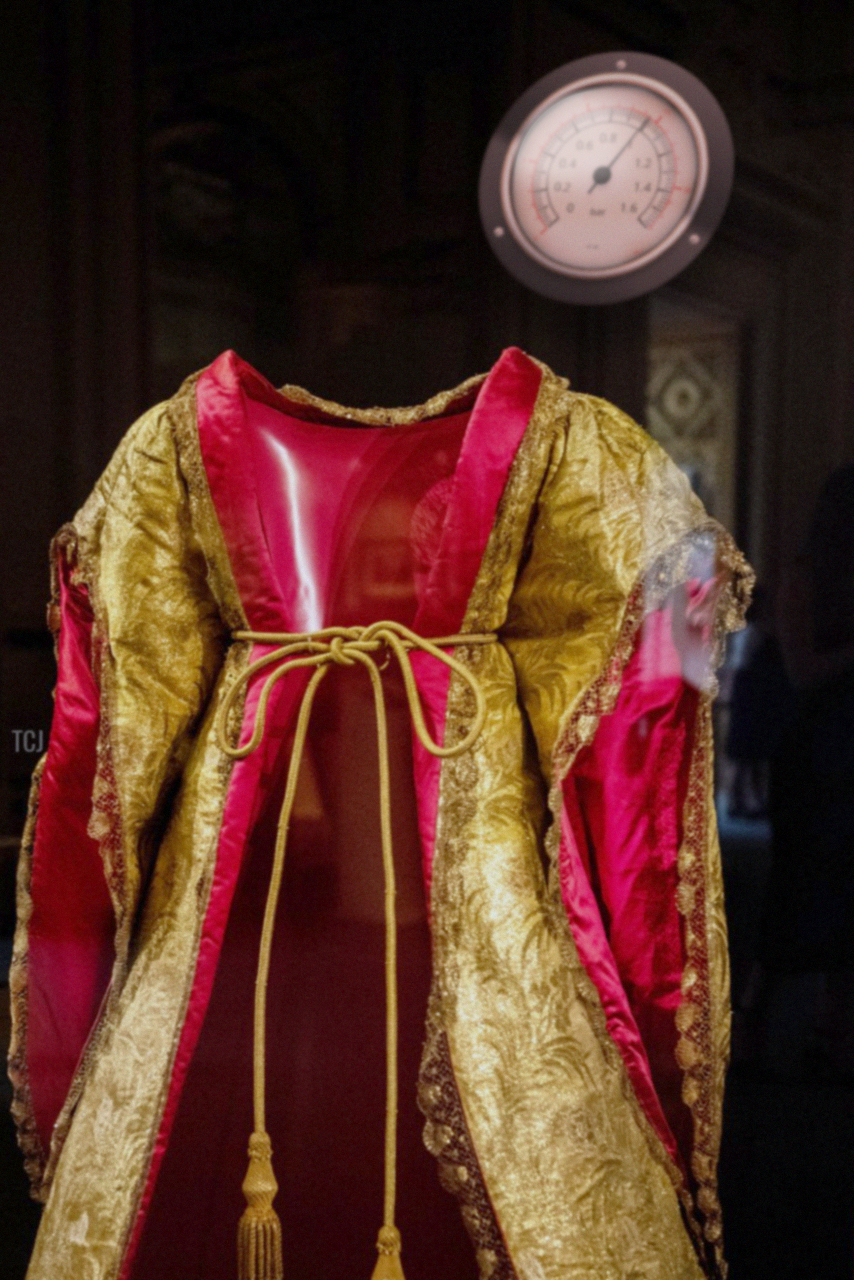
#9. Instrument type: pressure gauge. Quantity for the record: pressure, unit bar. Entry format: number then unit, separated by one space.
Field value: 1 bar
